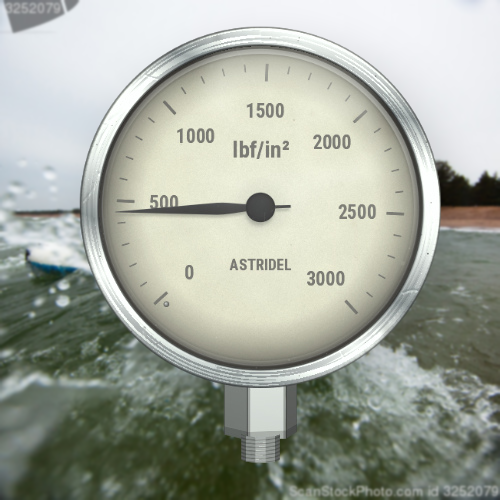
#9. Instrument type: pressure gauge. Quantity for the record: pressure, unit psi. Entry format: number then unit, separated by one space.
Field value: 450 psi
